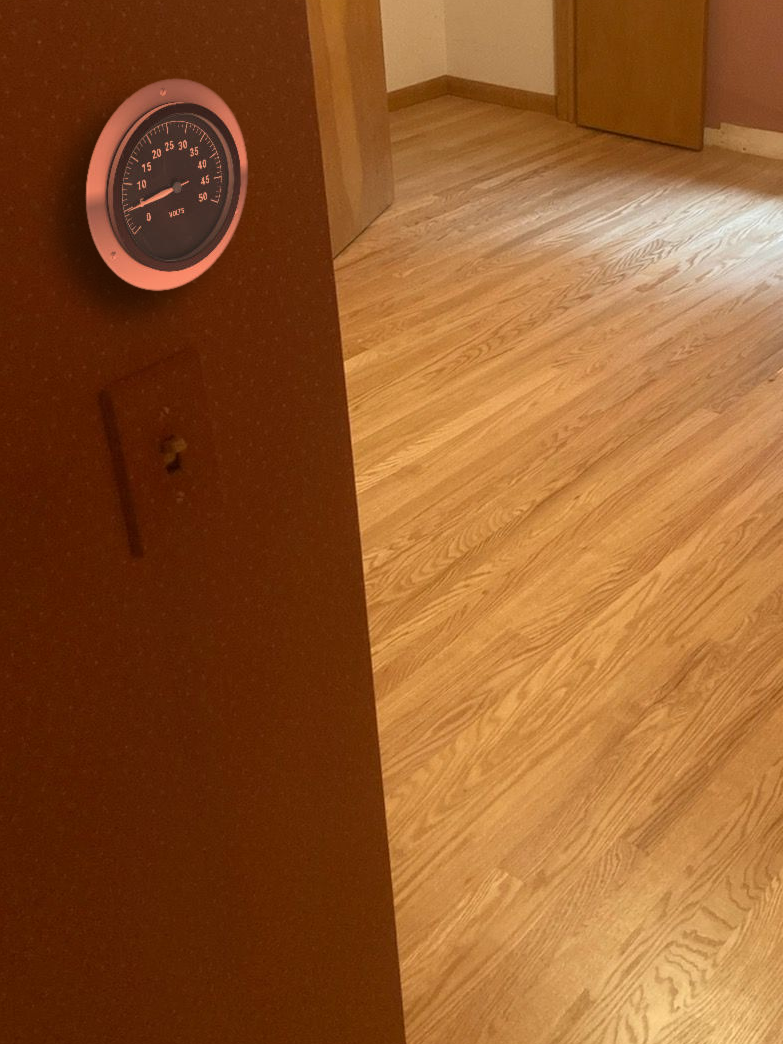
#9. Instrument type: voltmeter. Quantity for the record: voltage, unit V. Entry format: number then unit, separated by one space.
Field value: 5 V
